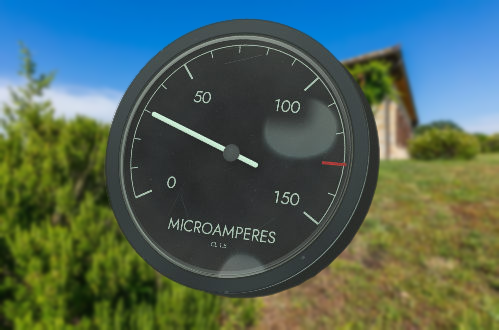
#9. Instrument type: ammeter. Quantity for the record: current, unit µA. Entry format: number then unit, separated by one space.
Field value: 30 µA
